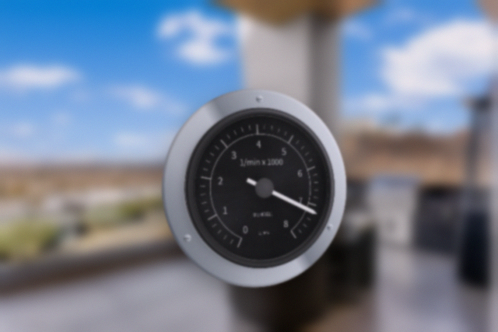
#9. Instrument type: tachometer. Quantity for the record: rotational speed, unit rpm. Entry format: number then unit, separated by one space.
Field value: 7200 rpm
